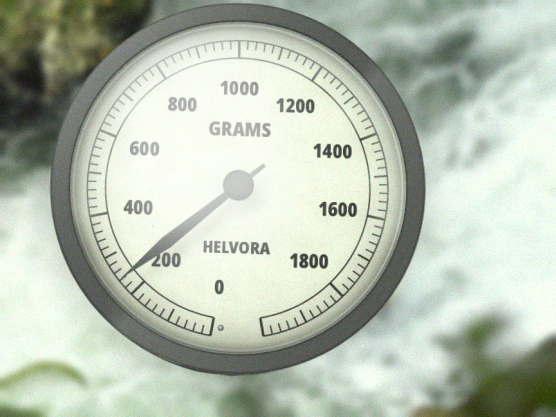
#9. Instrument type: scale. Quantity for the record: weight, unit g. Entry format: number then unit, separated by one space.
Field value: 240 g
